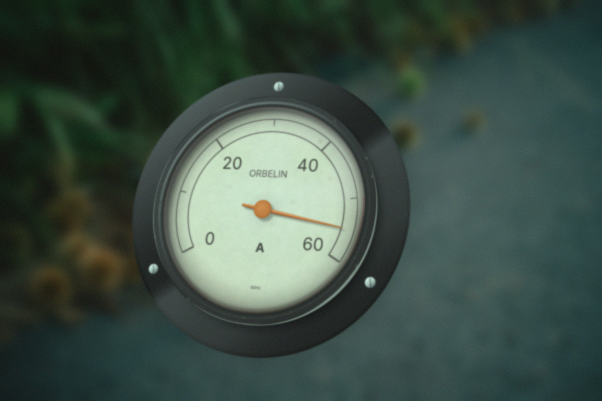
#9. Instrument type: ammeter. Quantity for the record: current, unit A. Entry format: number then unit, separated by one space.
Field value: 55 A
